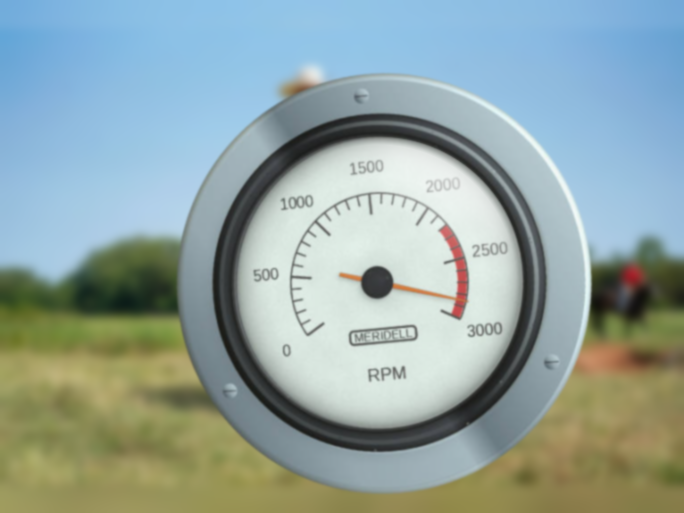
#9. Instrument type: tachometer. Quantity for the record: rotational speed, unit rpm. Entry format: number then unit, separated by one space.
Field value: 2850 rpm
